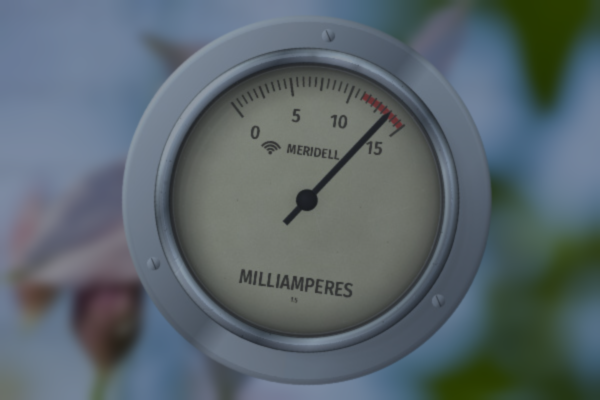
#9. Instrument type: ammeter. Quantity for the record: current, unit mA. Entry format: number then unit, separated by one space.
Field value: 13.5 mA
